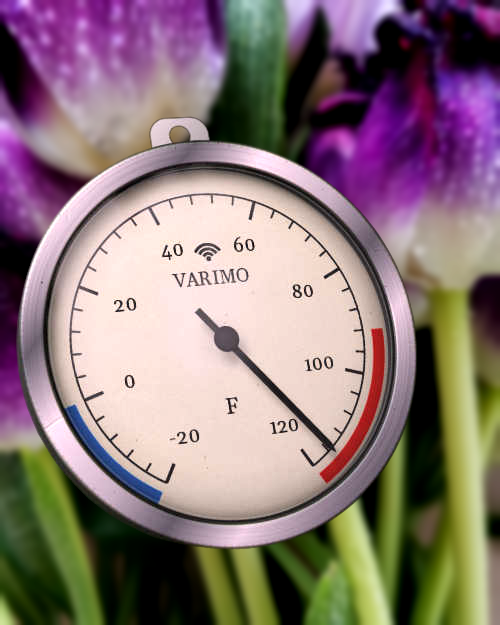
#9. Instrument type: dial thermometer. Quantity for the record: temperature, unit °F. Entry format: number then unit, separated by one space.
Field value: 116 °F
